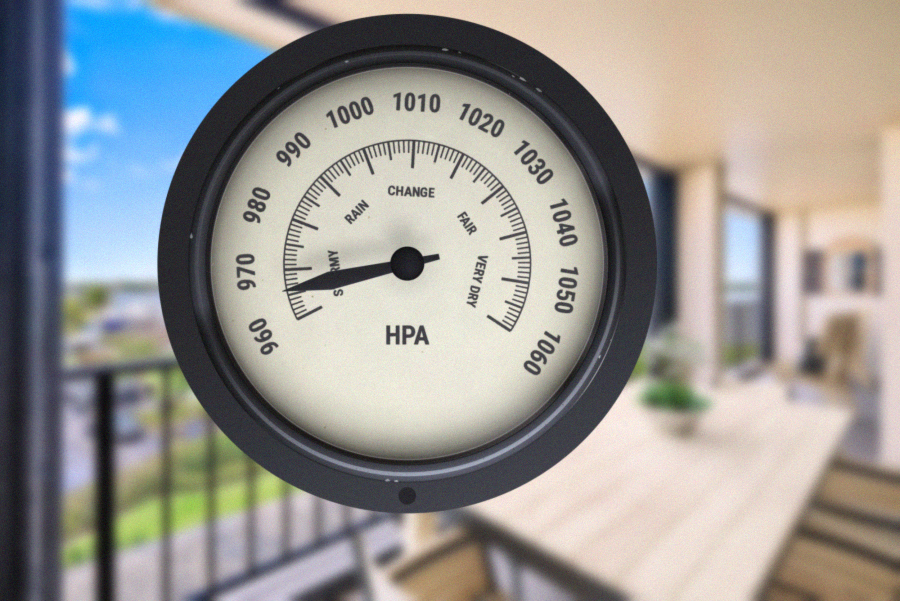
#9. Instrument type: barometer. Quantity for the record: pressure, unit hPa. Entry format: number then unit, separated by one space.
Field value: 966 hPa
